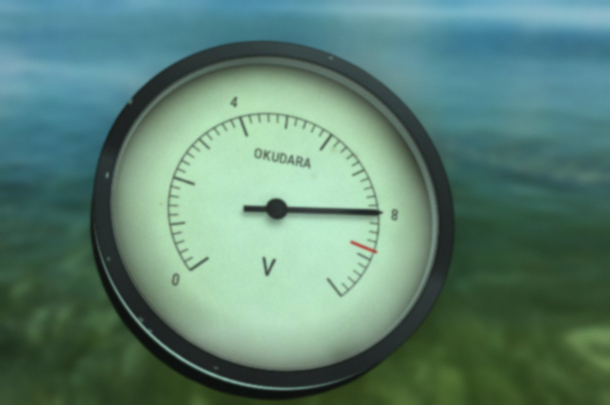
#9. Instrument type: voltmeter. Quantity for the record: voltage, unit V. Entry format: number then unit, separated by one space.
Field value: 8 V
